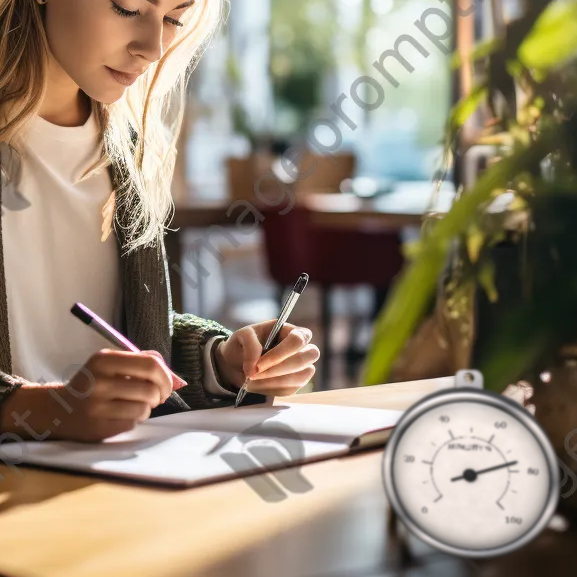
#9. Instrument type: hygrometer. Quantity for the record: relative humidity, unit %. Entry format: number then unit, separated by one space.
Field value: 75 %
